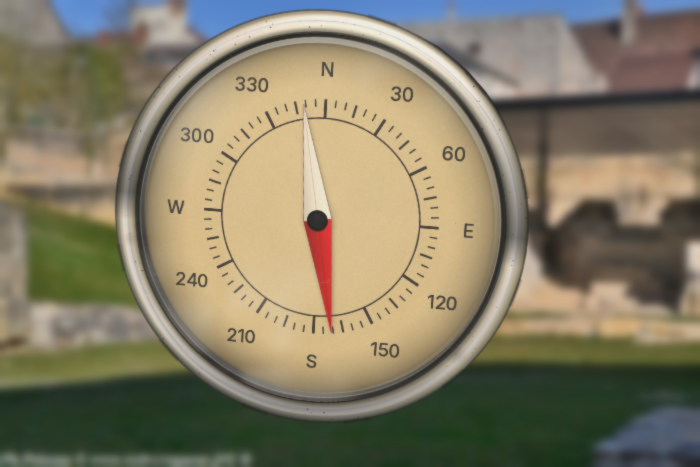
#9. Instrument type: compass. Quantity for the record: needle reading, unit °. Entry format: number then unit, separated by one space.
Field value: 170 °
